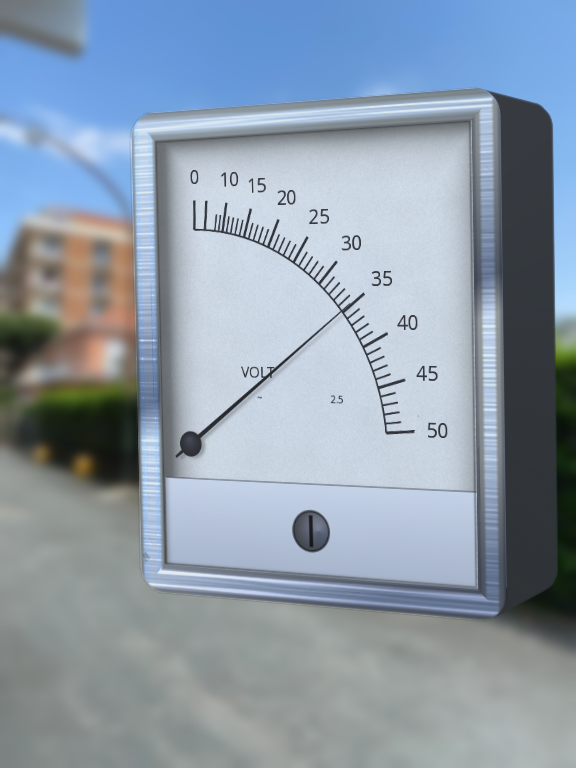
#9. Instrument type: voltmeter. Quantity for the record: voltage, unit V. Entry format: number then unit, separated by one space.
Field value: 35 V
